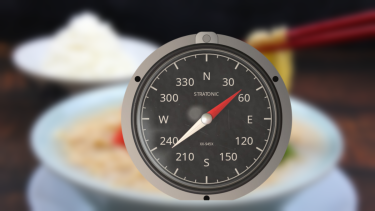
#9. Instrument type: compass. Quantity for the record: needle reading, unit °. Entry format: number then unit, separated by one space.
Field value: 50 °
